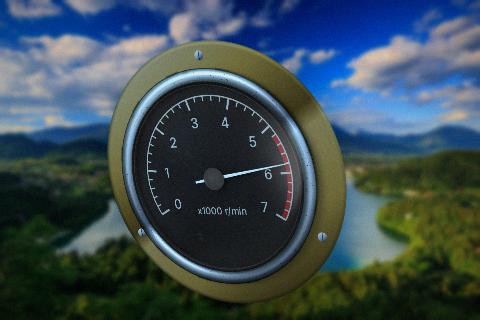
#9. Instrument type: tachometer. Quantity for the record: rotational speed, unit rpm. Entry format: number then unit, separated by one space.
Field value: 5800 rpm
